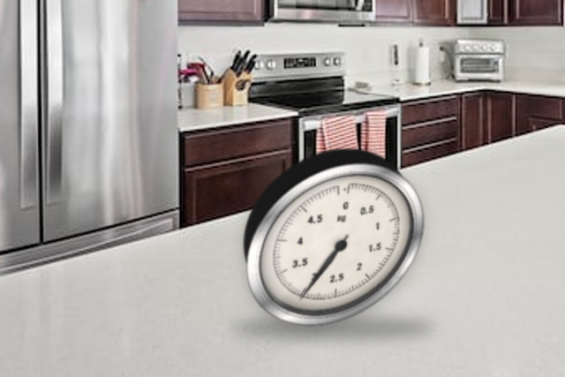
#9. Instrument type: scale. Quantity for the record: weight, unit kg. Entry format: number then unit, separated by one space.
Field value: 3 kg
